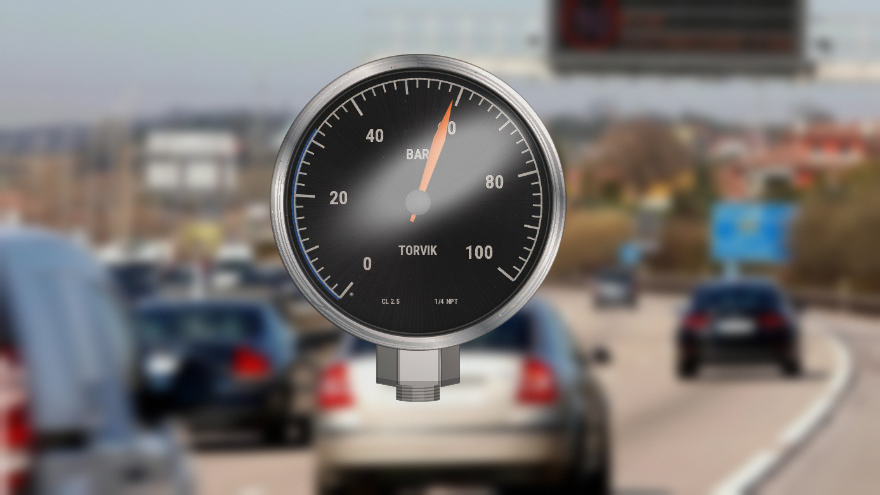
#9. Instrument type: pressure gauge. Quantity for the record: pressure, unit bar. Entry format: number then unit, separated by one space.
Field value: 59 bar
